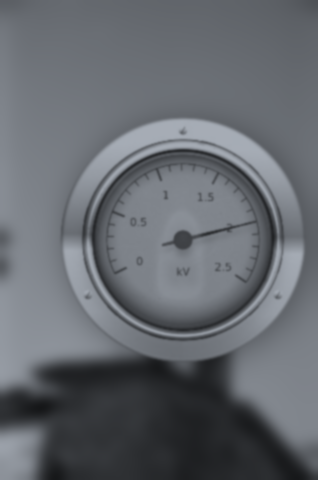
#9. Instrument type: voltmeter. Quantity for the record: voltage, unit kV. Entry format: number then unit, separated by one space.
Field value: 2 kV
